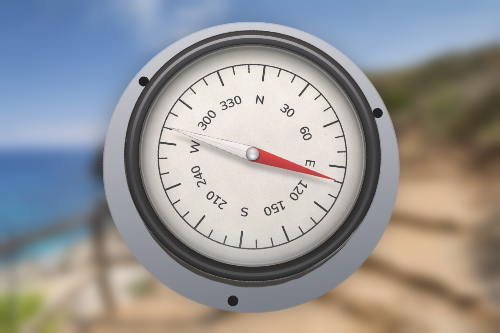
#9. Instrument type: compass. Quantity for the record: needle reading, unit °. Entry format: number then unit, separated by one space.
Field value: 100 °
